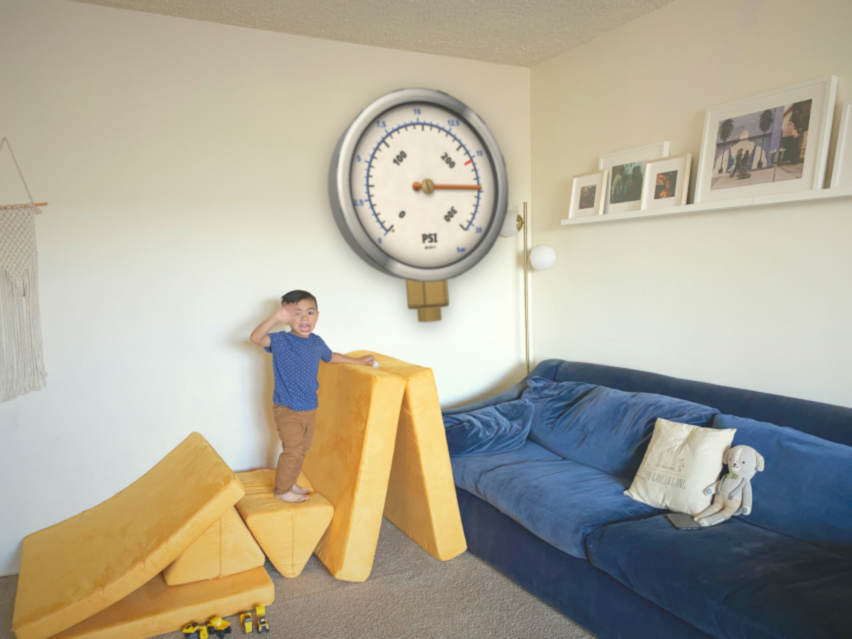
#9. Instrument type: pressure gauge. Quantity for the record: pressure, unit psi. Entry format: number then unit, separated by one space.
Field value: 250 psi
